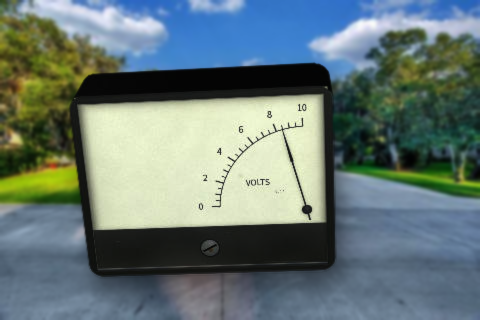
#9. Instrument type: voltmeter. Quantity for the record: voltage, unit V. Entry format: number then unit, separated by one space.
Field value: 8.5 V
